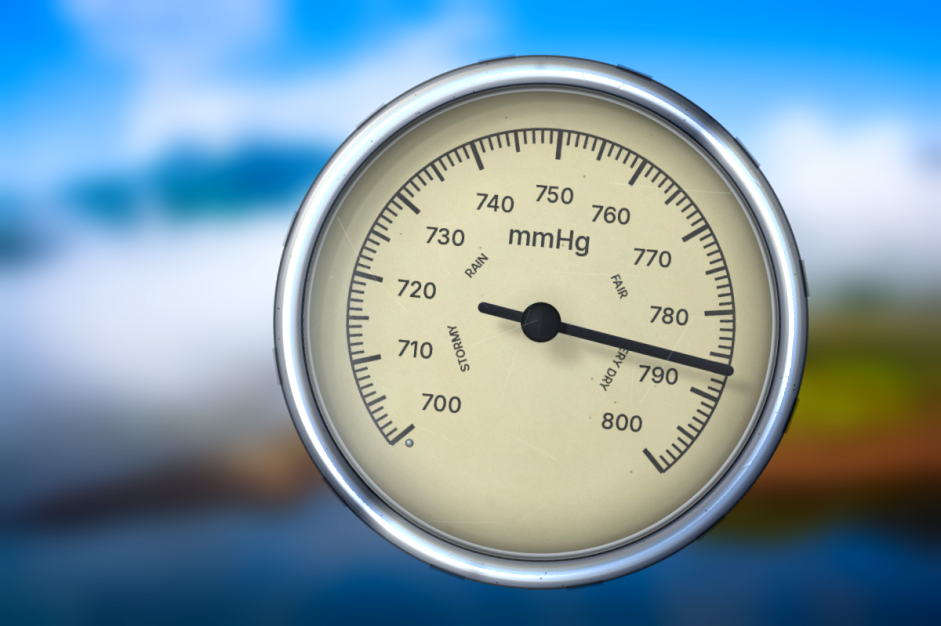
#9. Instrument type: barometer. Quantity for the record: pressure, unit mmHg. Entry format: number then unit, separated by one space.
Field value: 786.5 mmHg
